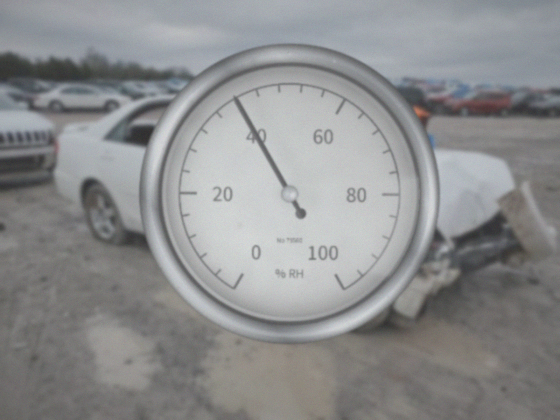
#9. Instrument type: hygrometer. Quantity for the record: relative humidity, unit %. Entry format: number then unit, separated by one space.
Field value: 40 %
